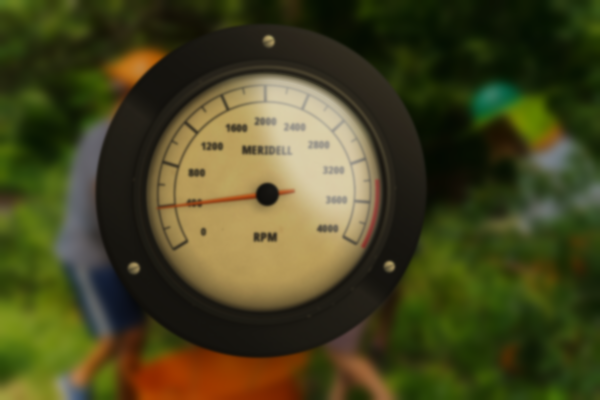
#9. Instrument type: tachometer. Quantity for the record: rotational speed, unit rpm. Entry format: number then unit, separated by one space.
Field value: 400 rpm
